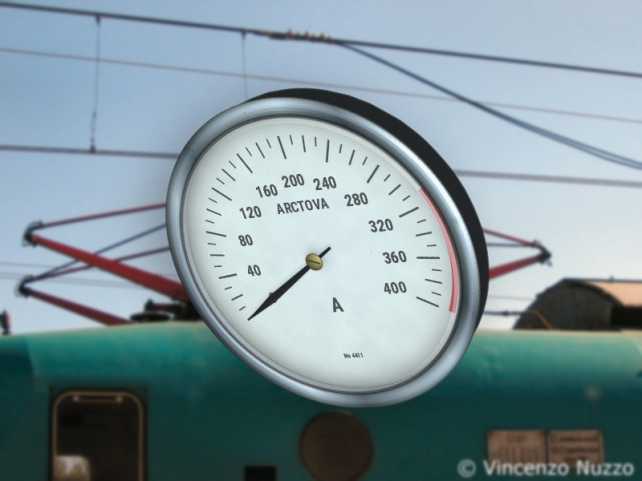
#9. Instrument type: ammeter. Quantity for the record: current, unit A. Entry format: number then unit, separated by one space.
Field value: 0 A
